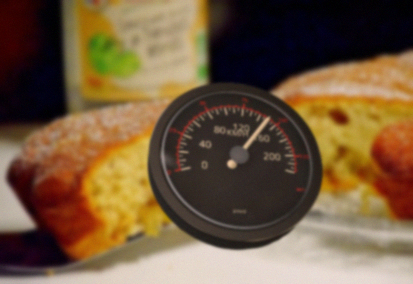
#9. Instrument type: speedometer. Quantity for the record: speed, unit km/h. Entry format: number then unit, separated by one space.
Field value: 150 km/h
